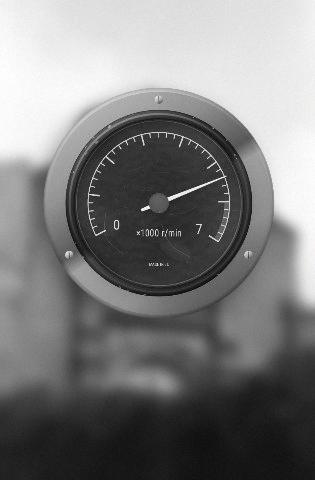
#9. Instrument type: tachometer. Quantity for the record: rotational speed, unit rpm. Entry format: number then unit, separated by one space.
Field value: 5400 rpm
